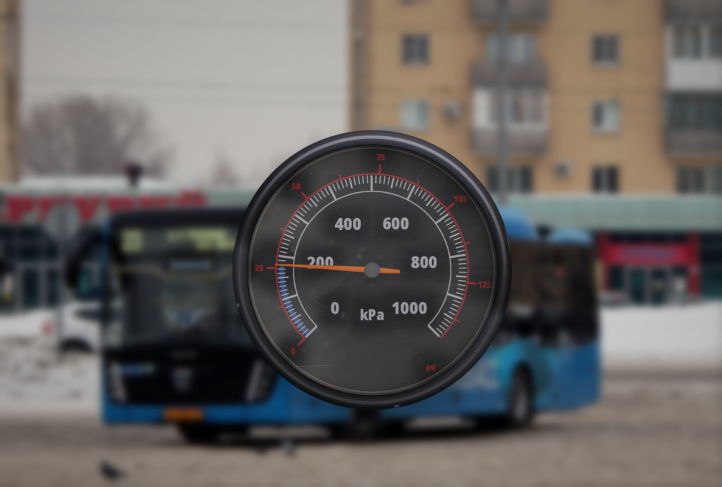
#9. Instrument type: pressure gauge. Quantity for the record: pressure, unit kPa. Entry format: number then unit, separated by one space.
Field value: 180 kPa
